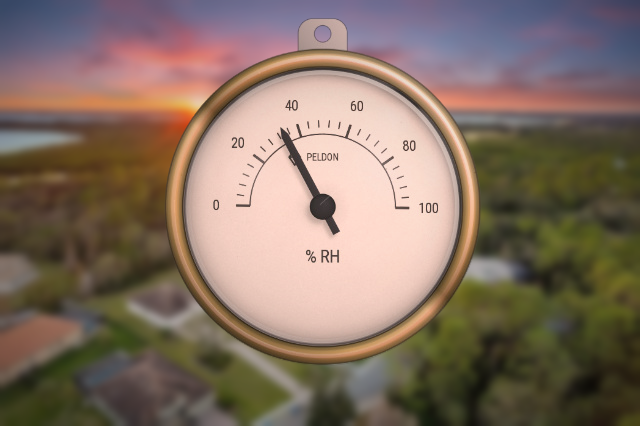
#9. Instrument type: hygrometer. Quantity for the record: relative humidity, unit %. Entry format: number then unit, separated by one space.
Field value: 34 %
